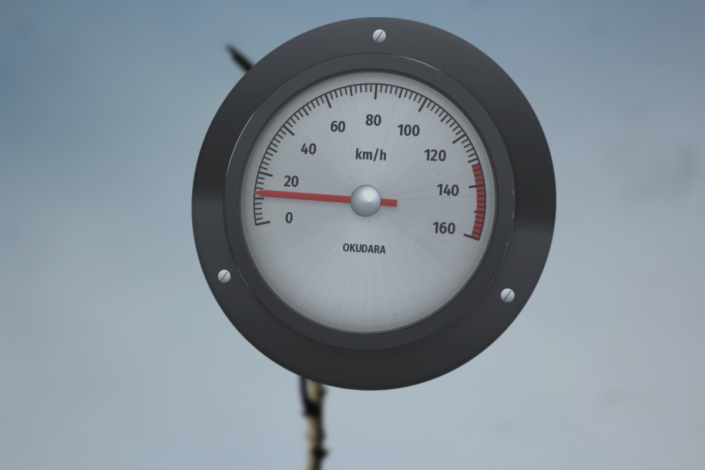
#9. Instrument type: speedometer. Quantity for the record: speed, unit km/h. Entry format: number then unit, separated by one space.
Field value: 12 km/h
